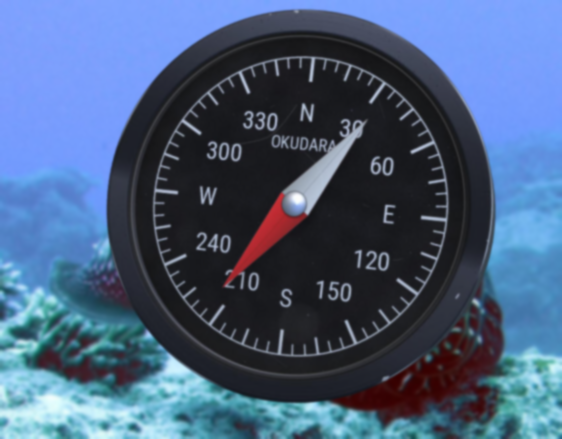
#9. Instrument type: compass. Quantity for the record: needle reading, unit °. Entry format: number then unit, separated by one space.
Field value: 215 °
